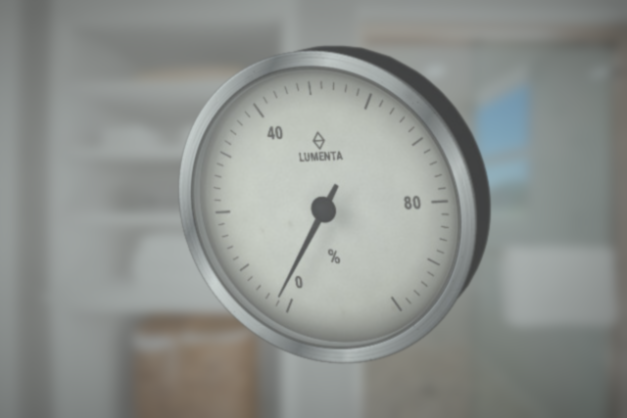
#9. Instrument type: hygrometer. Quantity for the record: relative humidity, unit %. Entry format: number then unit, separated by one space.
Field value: 2 %
